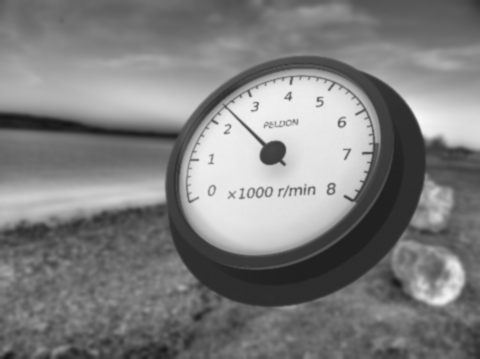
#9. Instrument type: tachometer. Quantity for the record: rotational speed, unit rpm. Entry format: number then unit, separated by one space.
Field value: 2400 rpm
